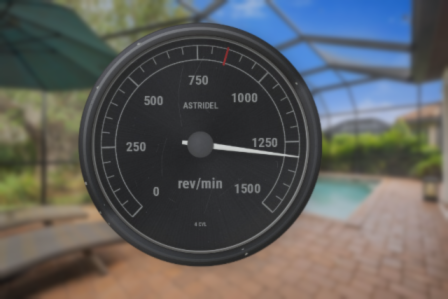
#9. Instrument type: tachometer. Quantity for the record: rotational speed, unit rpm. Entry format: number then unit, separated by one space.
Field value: 1300 rpm
